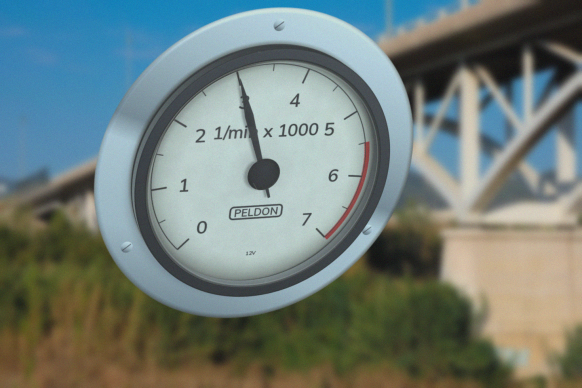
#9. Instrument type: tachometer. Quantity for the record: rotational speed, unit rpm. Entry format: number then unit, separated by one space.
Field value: 3000 rpm
